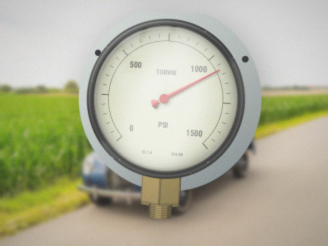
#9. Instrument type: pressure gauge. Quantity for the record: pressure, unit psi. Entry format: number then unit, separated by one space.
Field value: 1075 psi
